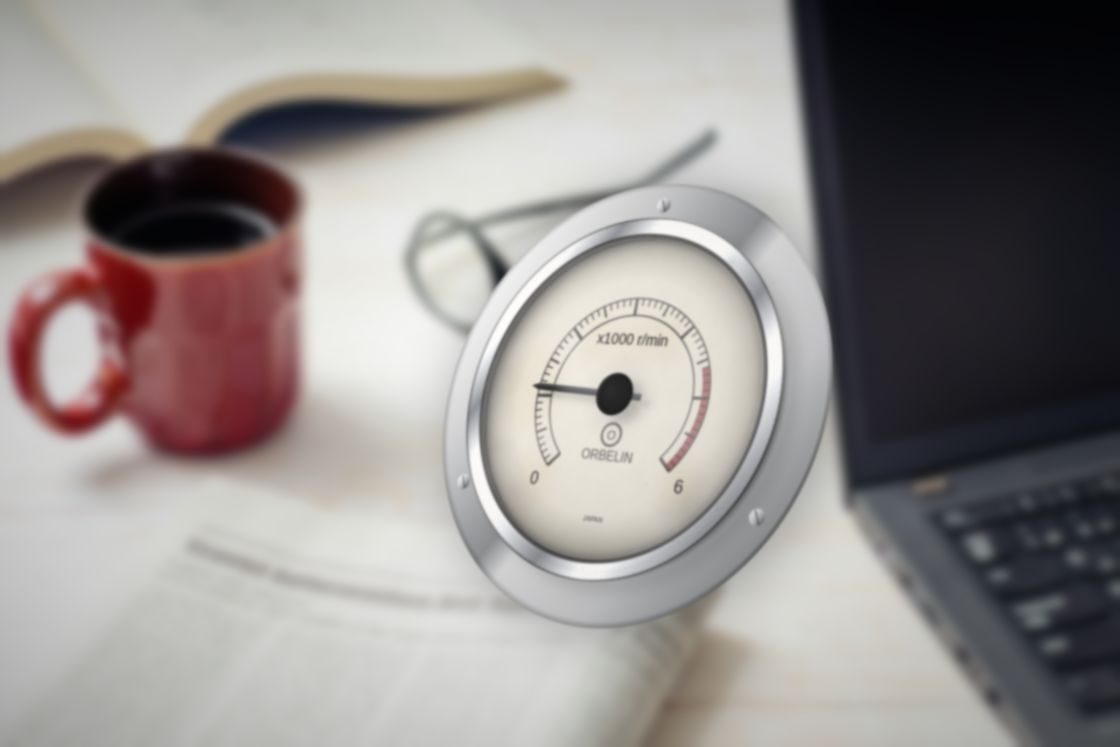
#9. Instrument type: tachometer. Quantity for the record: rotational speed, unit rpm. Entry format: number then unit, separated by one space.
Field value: 1100 rpm
